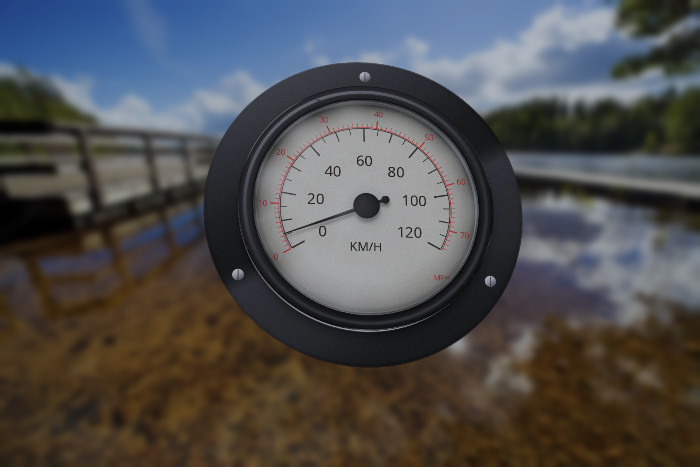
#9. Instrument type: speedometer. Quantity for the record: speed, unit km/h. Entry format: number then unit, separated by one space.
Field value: 5 km/h
